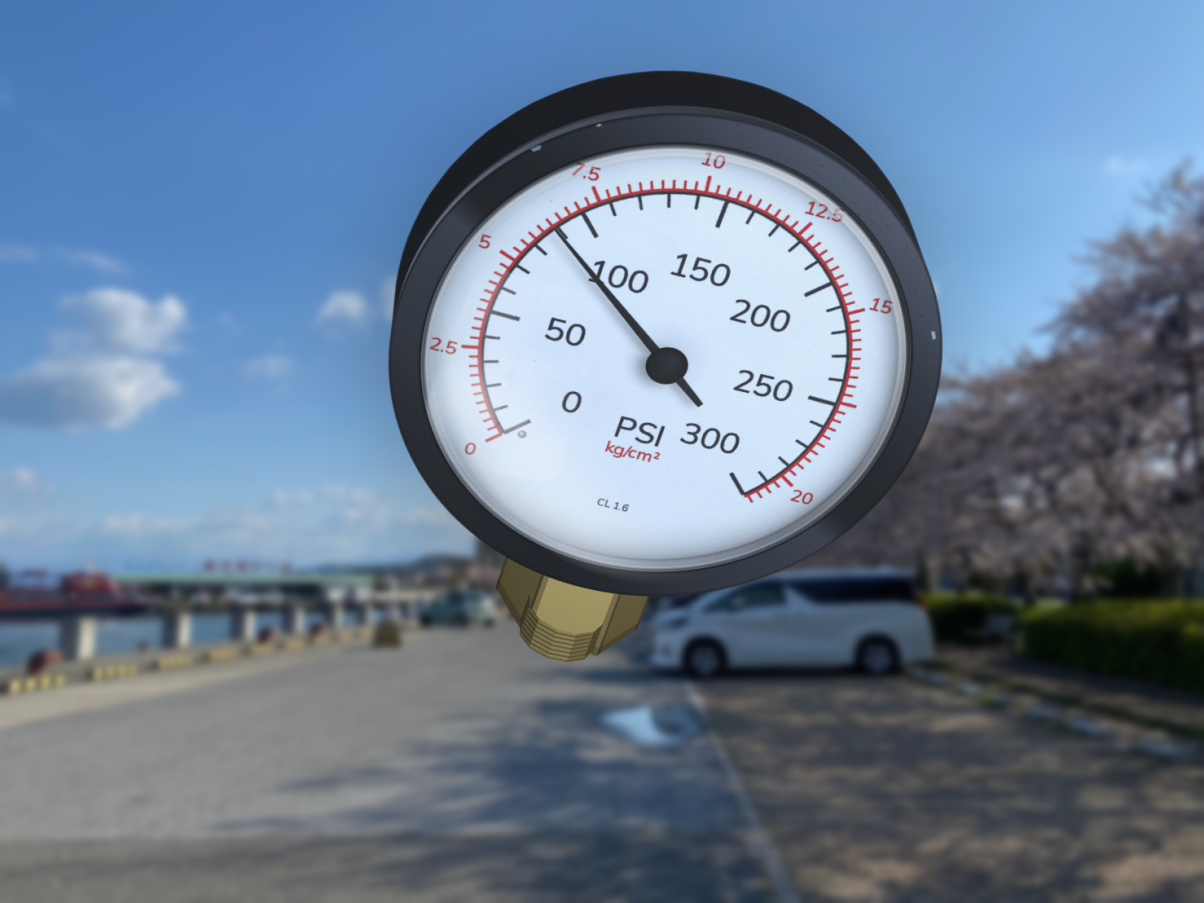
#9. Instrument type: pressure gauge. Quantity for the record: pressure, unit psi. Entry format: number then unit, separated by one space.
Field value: 90 psi
